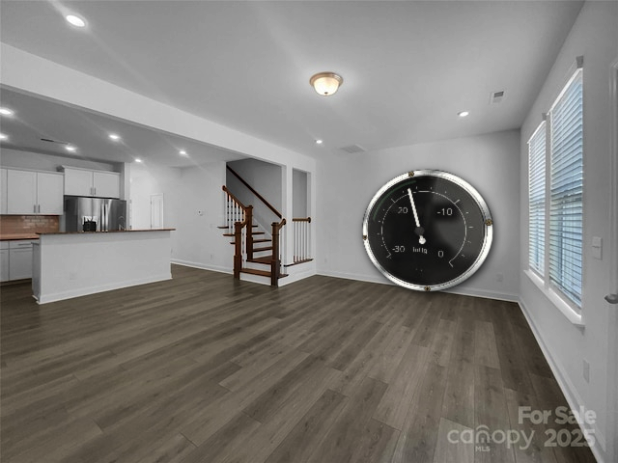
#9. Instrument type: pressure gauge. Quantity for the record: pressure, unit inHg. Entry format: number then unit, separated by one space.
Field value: -17 inHg
